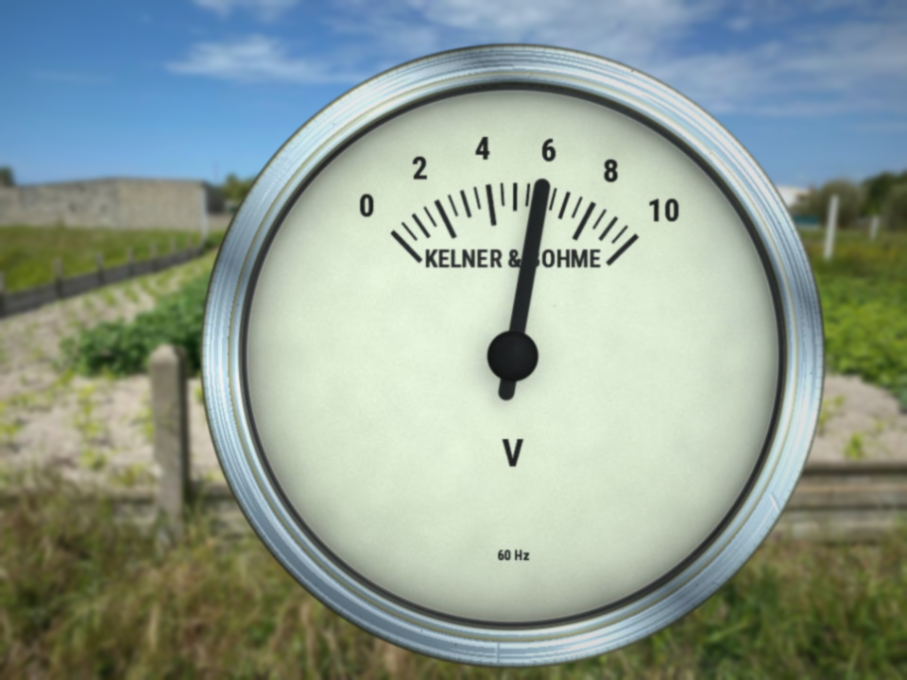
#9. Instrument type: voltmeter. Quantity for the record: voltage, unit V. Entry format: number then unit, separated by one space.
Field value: 6 V
